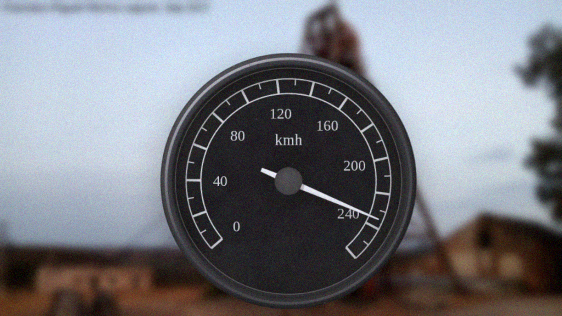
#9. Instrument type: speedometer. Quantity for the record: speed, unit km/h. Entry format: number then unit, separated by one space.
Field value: 235 km/h
